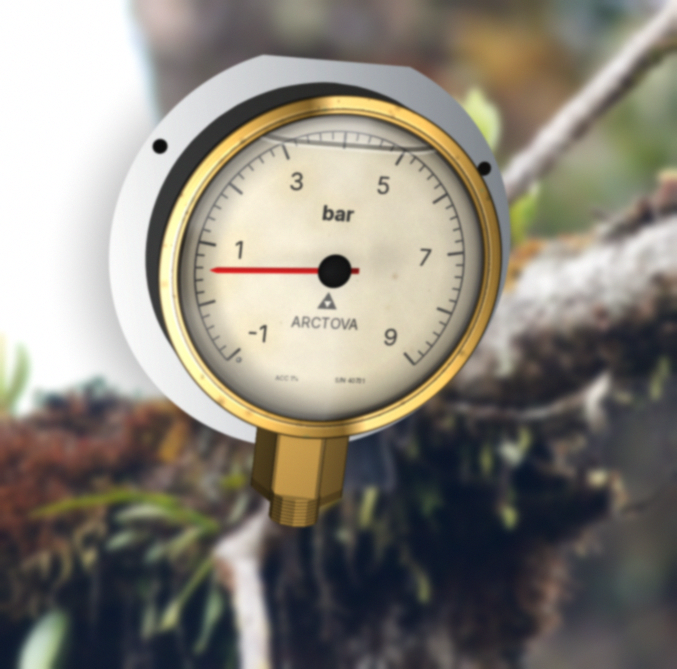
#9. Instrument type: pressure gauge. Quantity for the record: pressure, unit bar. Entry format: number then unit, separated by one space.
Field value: 0.6 bar
